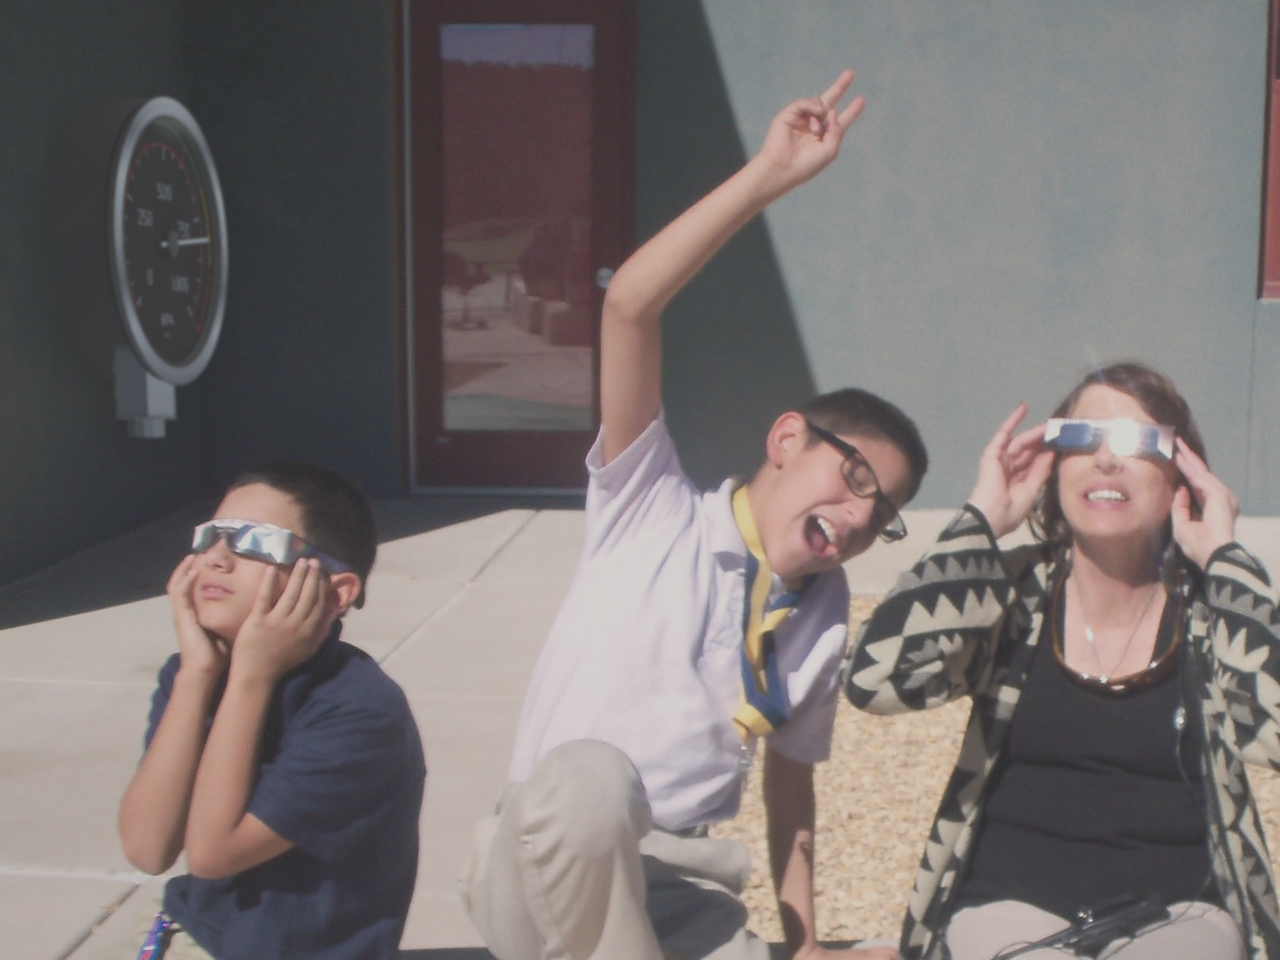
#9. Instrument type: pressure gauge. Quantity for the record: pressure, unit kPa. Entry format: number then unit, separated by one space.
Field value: 800 kPa
